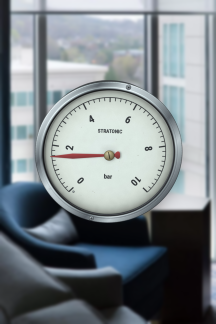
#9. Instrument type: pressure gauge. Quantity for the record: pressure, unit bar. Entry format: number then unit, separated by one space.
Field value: 1.6 bar
